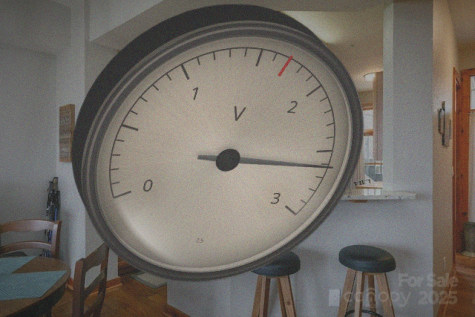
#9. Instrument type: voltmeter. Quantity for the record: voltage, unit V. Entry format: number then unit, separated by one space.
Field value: 2.6 V
